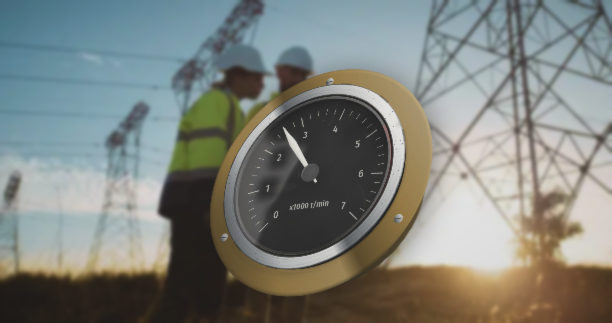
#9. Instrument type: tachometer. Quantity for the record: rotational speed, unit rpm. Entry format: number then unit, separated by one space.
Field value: 2600 rpm
